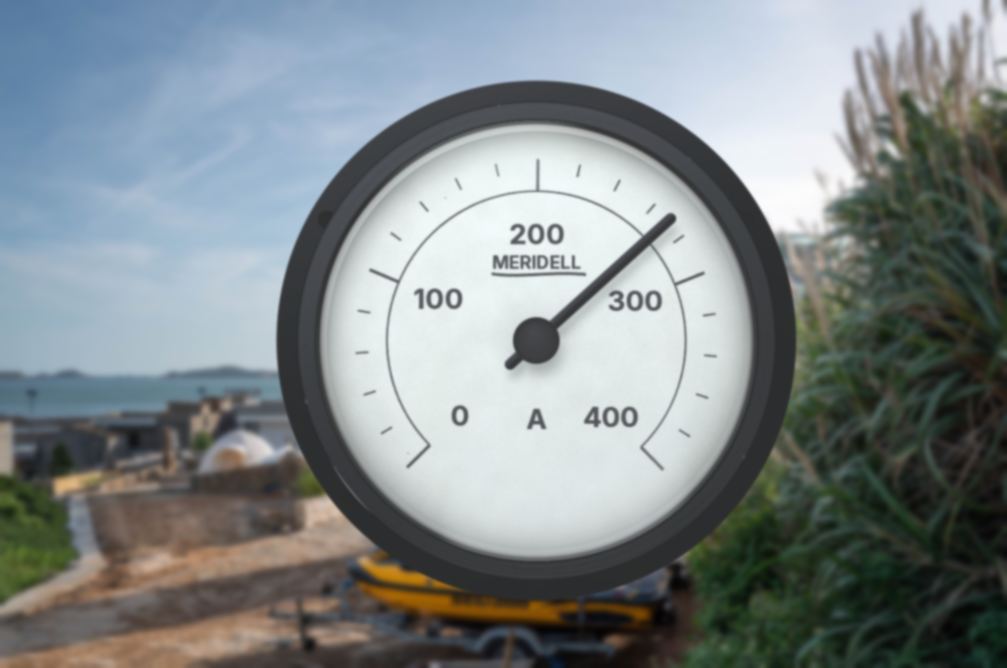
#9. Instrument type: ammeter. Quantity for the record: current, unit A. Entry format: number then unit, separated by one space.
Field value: 270 A
